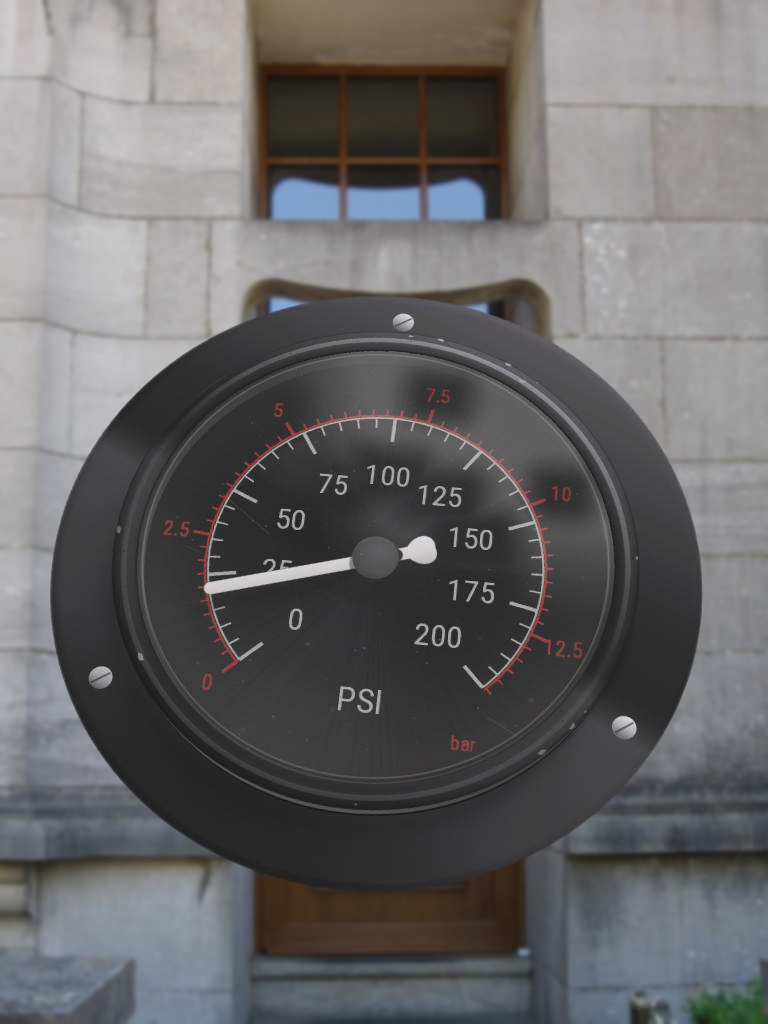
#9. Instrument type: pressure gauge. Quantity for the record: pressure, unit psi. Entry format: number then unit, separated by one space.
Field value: 20 psi
